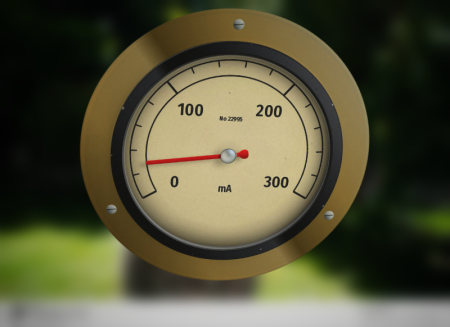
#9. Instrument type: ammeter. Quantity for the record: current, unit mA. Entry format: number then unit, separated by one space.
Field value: 30 mA
